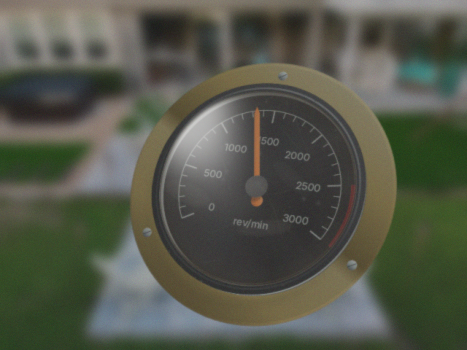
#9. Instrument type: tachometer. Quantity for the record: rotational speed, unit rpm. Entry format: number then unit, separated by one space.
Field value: 1350 rpm
